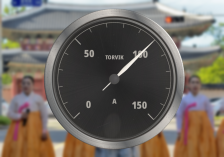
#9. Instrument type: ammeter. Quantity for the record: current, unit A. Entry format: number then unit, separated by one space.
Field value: 100 A
